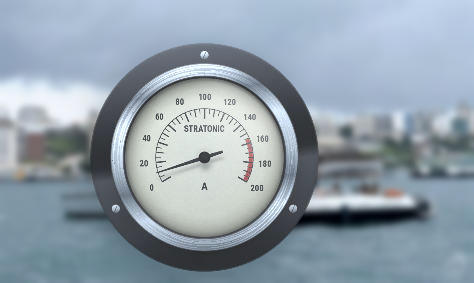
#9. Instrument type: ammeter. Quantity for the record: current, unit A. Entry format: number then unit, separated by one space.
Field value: 10 A
